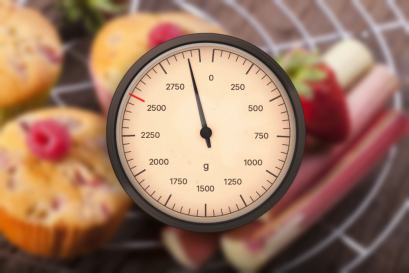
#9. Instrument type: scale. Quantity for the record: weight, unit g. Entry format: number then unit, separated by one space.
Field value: 2925 g
